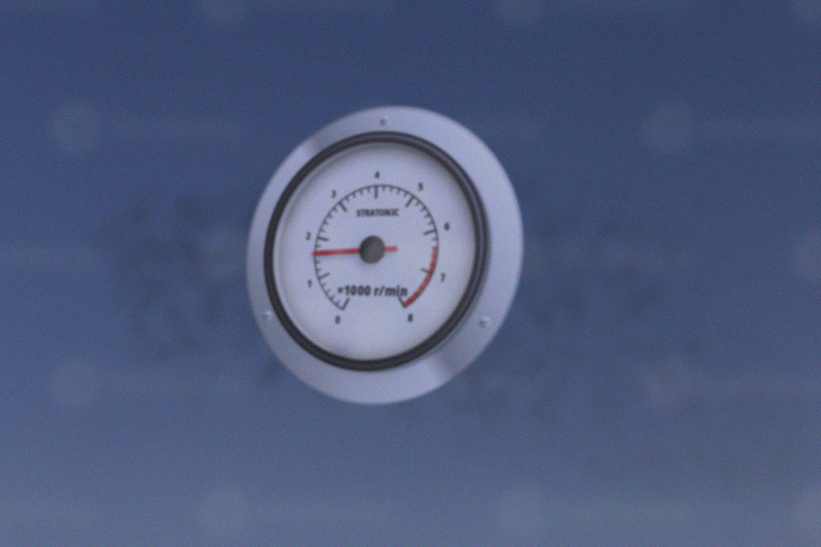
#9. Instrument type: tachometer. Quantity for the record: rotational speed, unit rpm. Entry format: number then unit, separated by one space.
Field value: 1600 rpm
